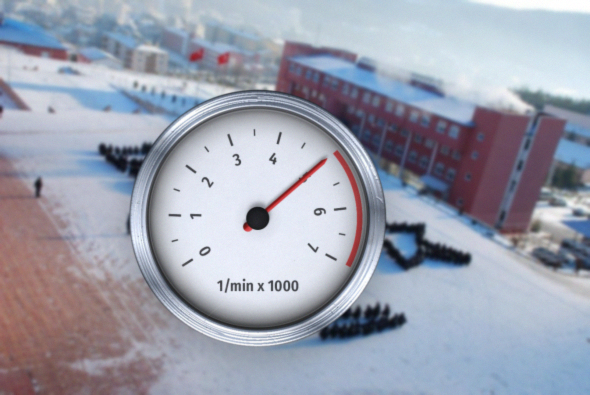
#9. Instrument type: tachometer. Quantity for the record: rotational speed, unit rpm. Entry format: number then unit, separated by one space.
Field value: 5000 rpm
